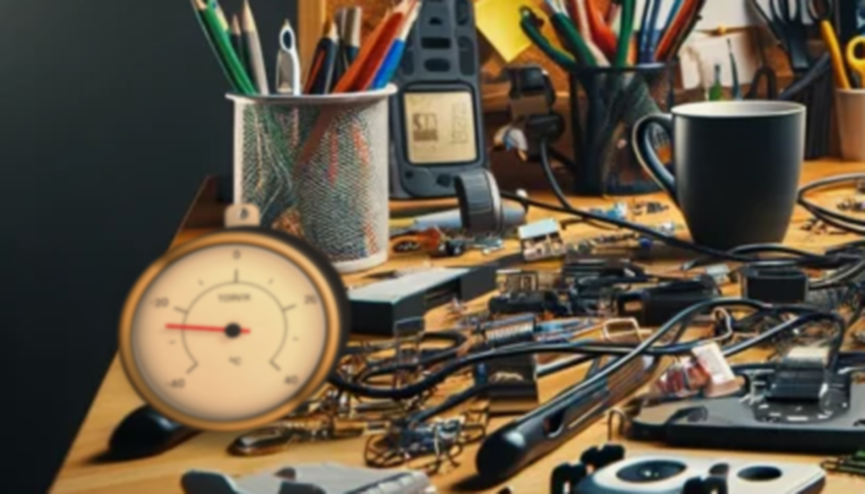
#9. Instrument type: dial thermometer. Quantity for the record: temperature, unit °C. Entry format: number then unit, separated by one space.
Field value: -25 °C
